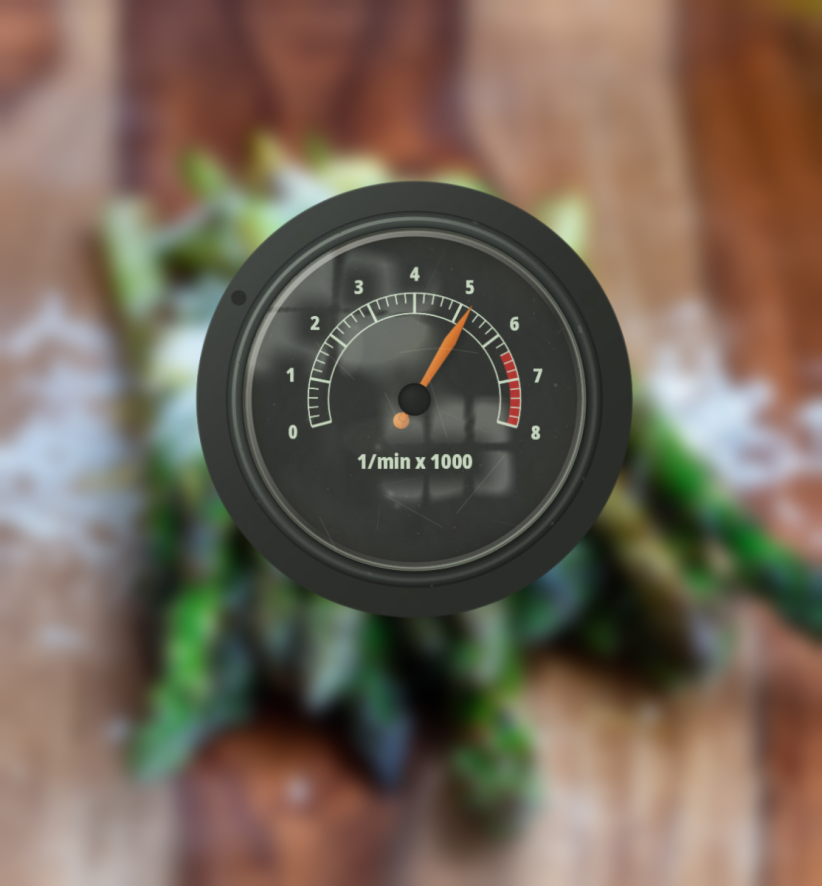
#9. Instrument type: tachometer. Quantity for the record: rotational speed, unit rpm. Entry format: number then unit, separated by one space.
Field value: 5200 rpm
